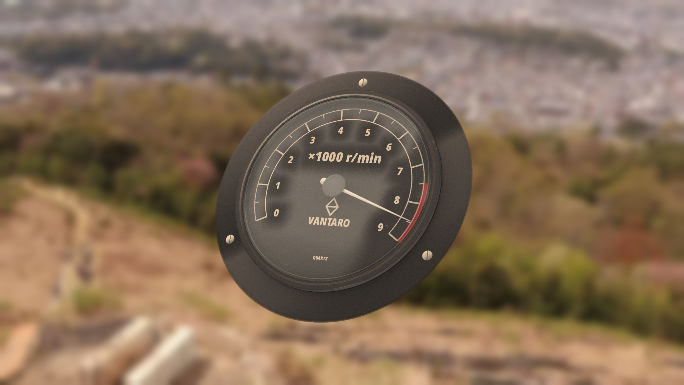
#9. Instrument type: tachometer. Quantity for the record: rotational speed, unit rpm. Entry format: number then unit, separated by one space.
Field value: 8500 rpm
